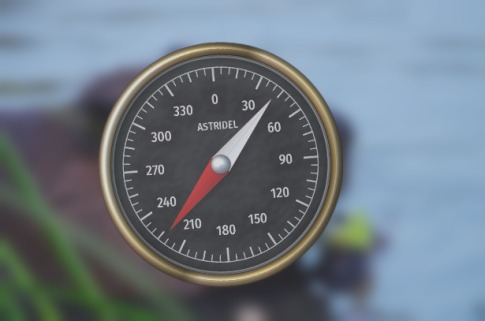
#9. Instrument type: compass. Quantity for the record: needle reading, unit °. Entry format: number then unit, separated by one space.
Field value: 222.5 °
